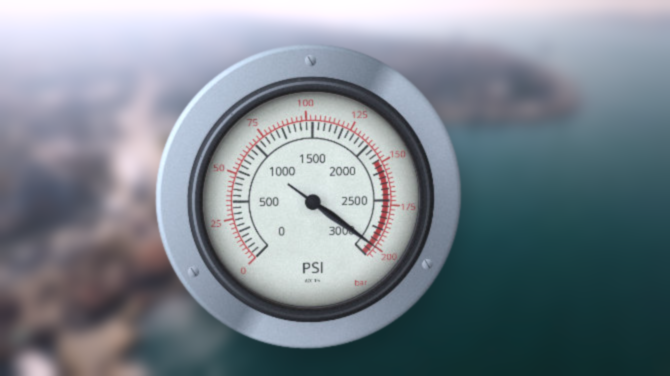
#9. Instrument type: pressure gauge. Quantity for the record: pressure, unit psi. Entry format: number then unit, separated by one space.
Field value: 2900 psi
